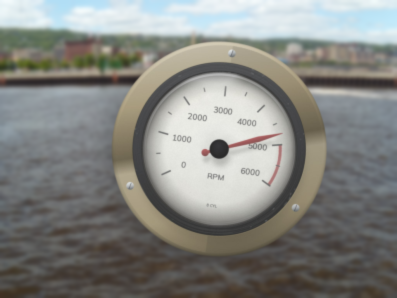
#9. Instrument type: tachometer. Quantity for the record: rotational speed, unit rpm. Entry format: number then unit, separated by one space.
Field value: 4750 rpm
